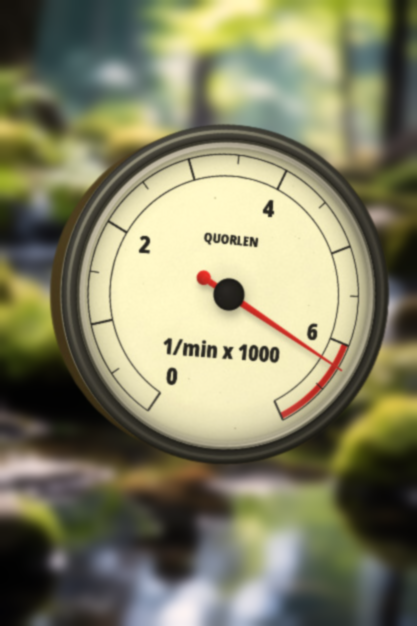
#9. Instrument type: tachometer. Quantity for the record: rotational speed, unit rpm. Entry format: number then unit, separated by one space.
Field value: 6250 rpm
